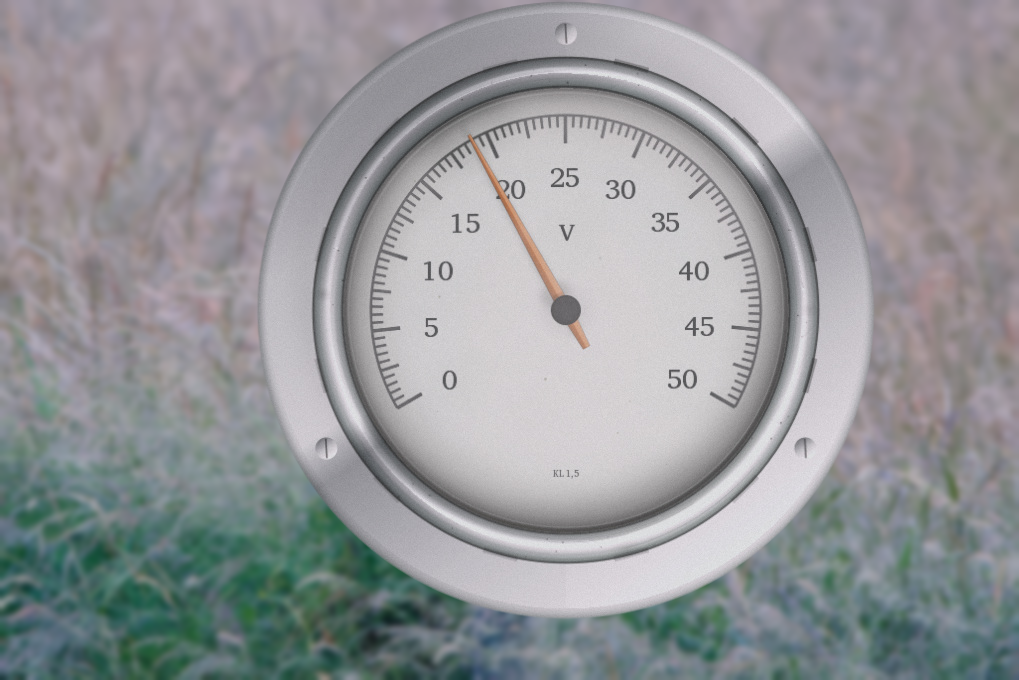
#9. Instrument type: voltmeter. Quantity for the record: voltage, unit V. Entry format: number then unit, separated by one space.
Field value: 19 V
